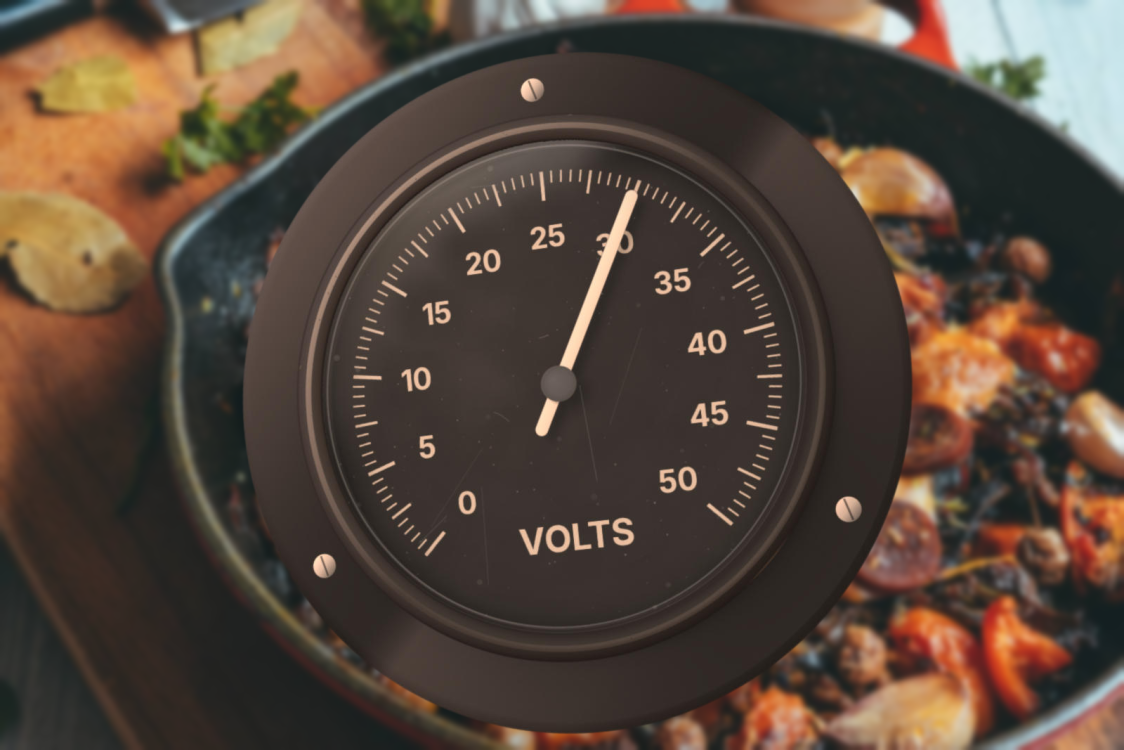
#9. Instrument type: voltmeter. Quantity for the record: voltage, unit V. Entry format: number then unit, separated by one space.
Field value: 30 V
